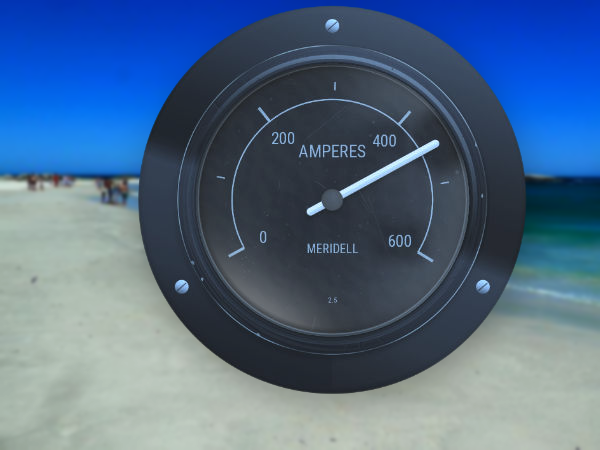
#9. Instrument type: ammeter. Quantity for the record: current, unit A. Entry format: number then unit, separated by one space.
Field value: 450 A
